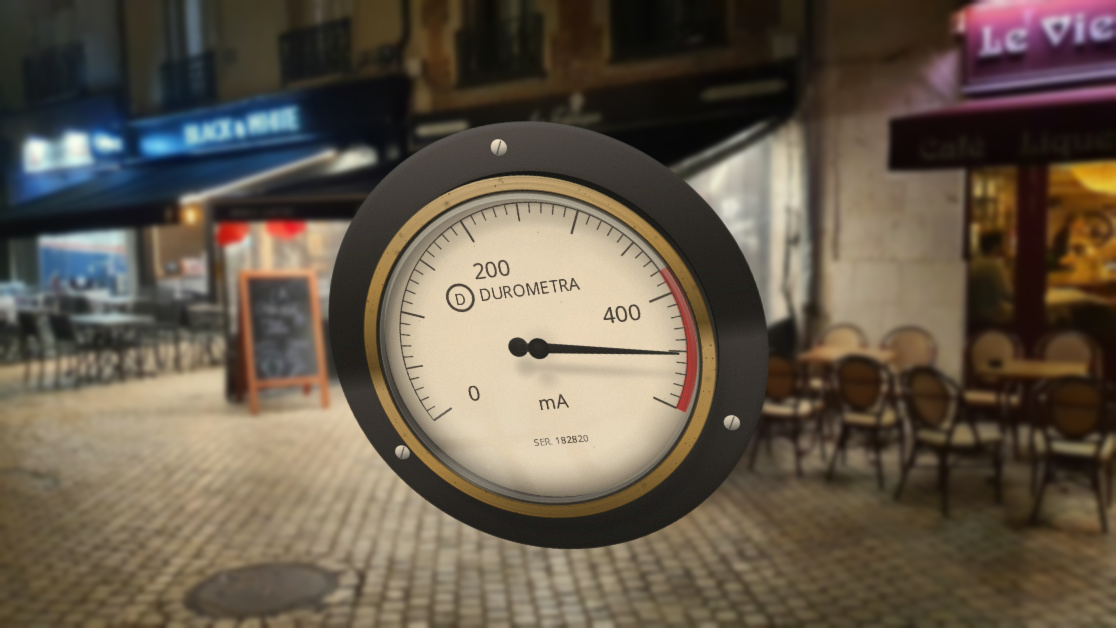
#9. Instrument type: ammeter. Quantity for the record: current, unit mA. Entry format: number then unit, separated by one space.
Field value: 450 mA
